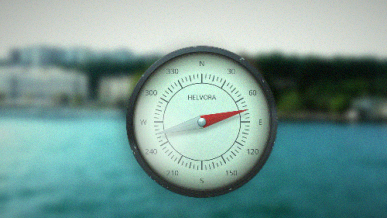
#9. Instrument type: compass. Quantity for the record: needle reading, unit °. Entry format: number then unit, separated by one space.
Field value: 75 °
